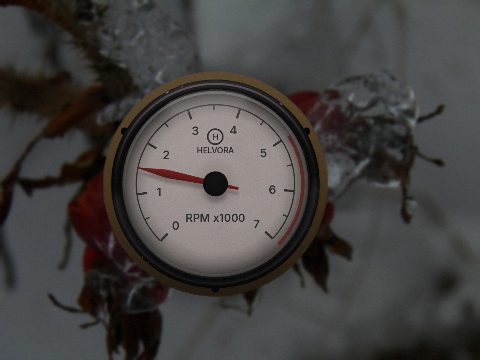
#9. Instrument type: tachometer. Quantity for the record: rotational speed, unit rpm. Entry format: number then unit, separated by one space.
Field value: 1500 rpm
